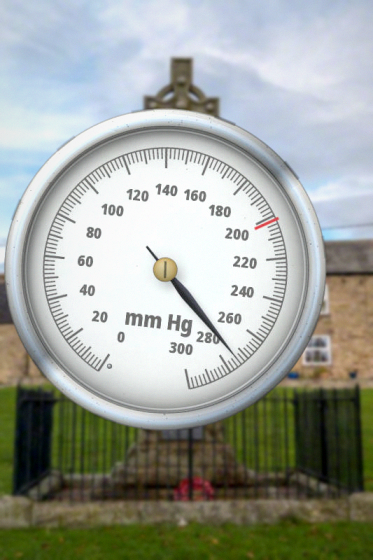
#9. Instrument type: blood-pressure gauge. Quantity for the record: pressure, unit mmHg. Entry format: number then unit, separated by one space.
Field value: 274 mmHg
